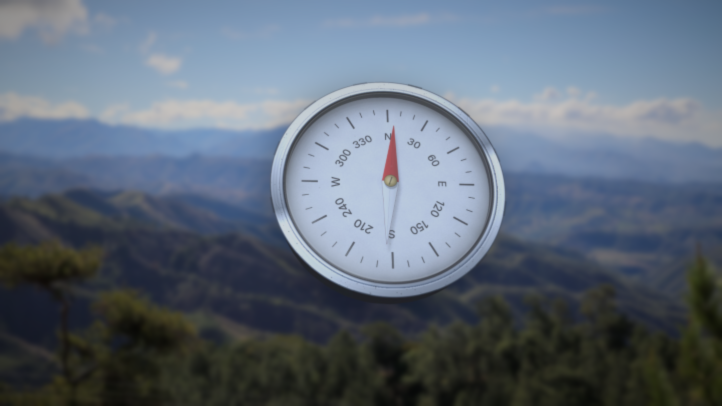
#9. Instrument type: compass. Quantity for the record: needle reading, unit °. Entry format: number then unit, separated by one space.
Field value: 5 °
